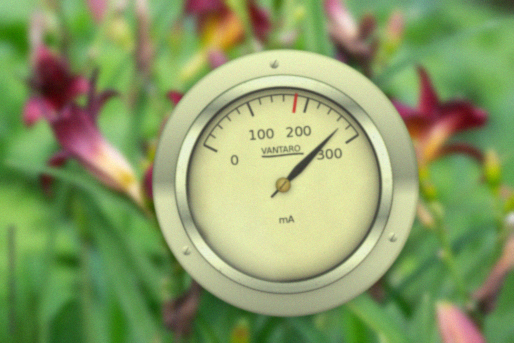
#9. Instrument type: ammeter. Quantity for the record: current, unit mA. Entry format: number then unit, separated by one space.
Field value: 270 mA
